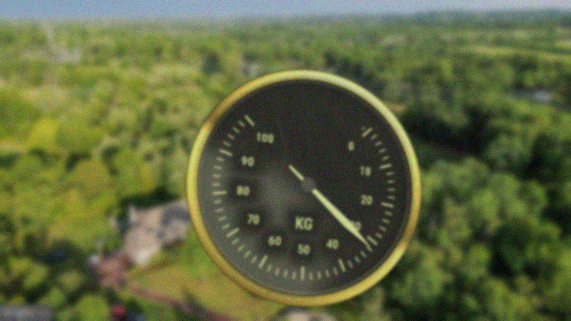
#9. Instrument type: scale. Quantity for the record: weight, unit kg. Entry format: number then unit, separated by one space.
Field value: 32 kg
